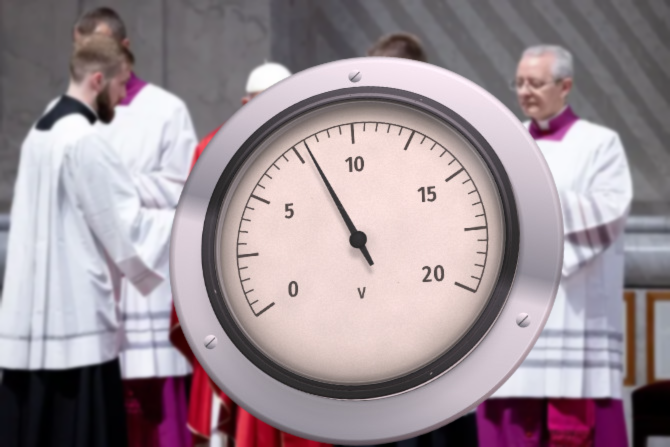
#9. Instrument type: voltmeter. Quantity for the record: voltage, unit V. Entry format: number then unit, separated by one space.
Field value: 8 V
